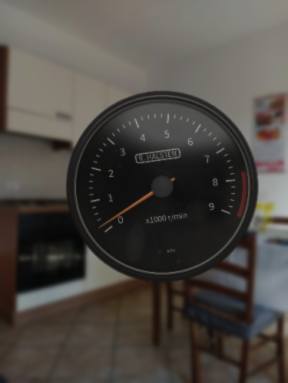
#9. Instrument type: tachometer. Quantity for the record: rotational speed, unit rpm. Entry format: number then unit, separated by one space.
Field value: 200 rpm
